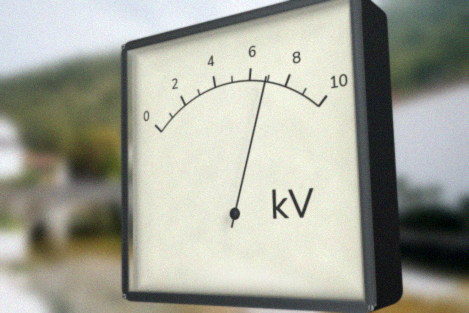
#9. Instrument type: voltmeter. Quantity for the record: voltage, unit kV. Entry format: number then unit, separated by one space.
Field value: 7 kV
